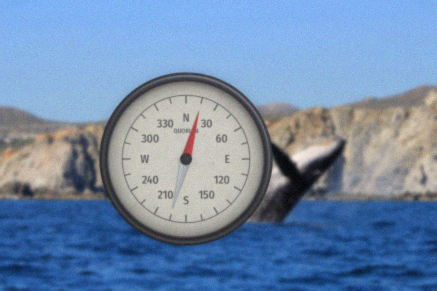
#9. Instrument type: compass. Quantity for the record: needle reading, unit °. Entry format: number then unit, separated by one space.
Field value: 15 °
